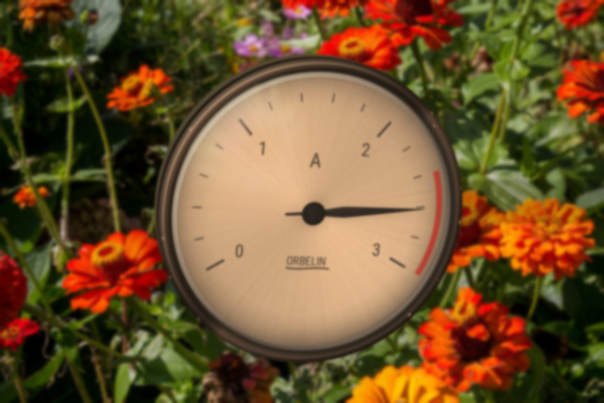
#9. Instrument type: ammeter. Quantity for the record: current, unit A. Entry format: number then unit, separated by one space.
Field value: 2.6 A
